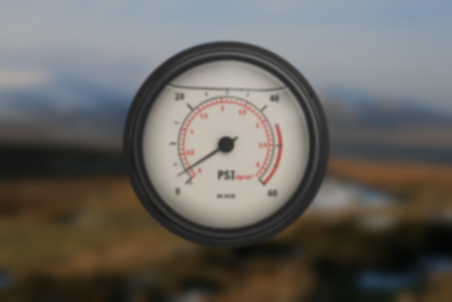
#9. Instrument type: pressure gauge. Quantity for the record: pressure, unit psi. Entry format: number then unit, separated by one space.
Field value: 2.5 psi
